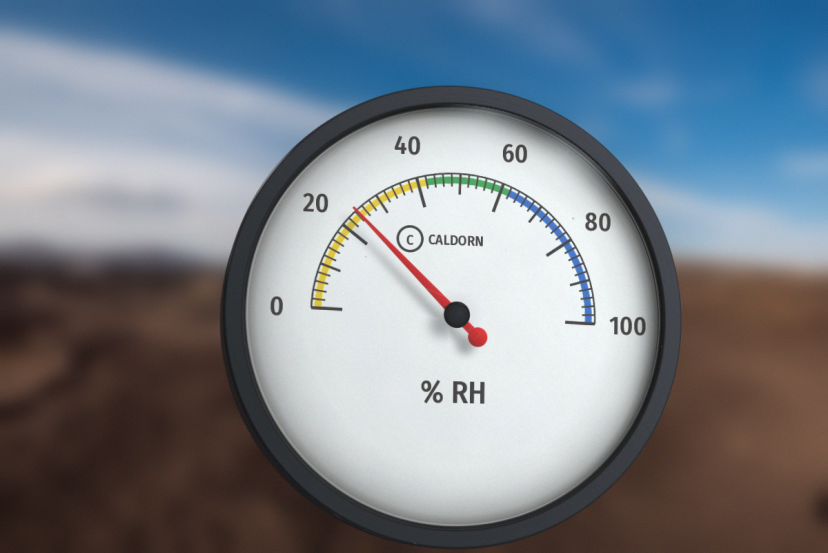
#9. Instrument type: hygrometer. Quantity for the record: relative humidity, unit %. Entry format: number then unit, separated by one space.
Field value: 24 %
